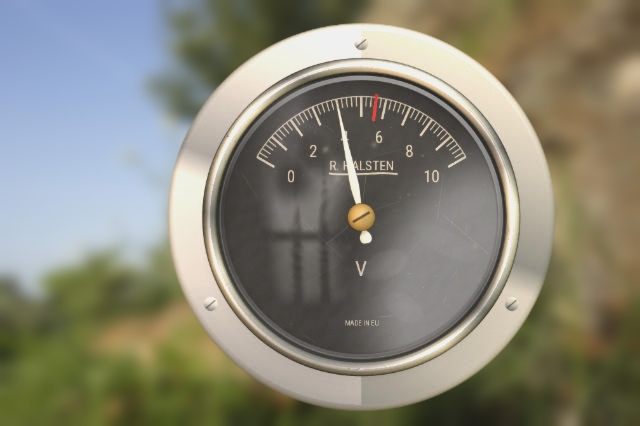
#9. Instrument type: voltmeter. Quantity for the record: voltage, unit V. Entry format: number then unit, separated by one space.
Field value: 4 V
